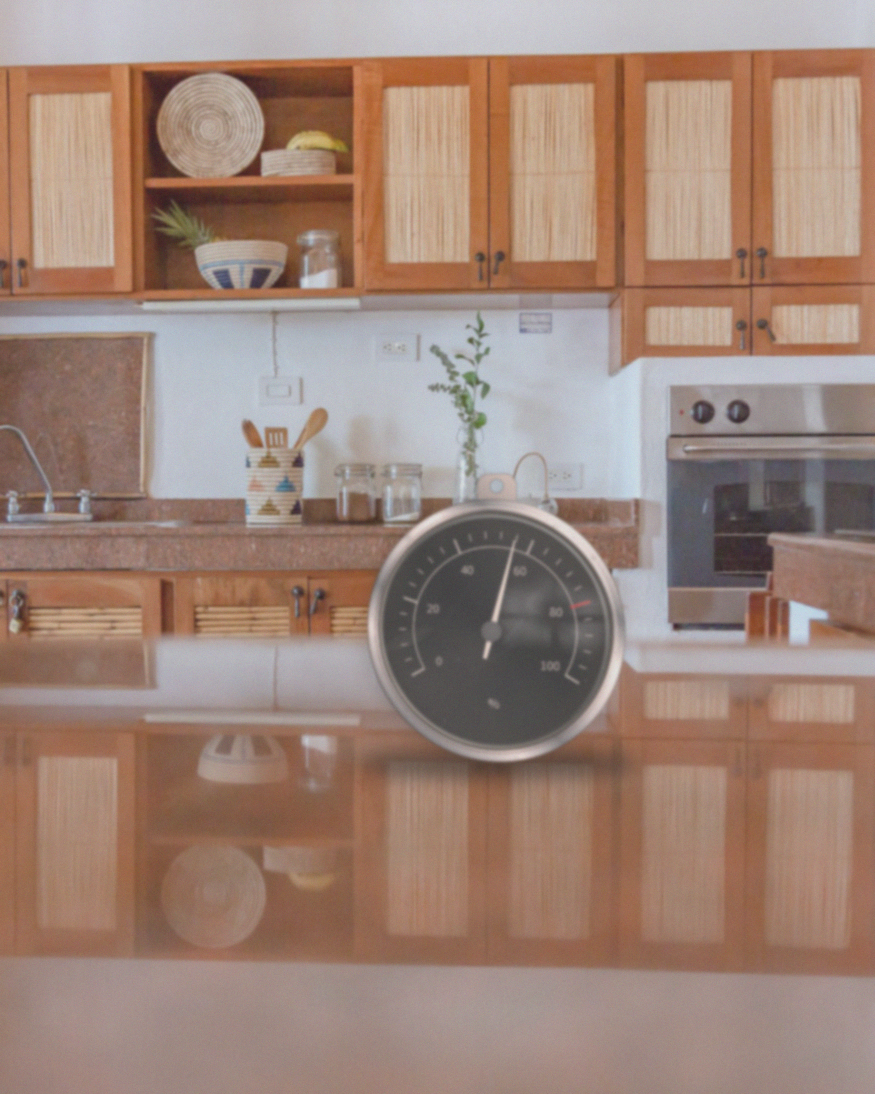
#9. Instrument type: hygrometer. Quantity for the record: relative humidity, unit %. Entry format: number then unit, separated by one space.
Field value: 56 %
